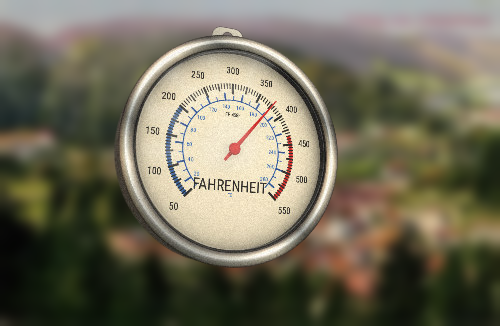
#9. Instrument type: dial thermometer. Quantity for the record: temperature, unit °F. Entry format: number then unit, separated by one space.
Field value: 375 °F
